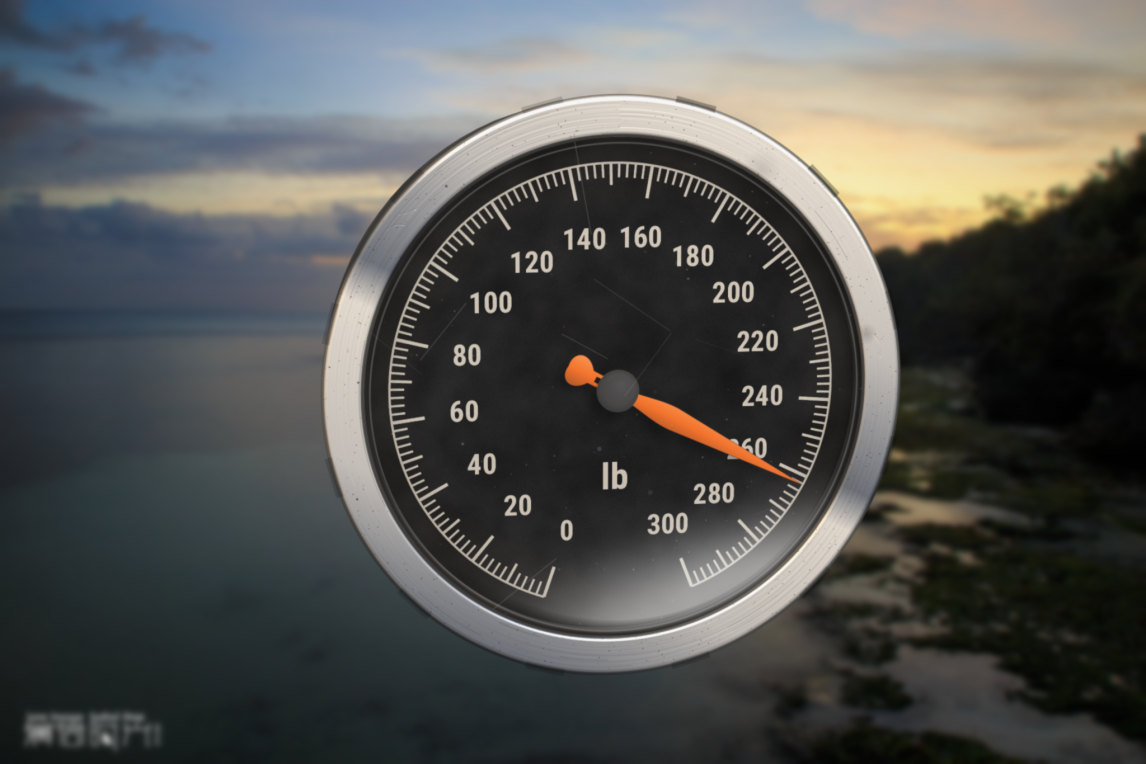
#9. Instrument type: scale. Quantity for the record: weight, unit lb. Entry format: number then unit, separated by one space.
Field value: 262 lb
